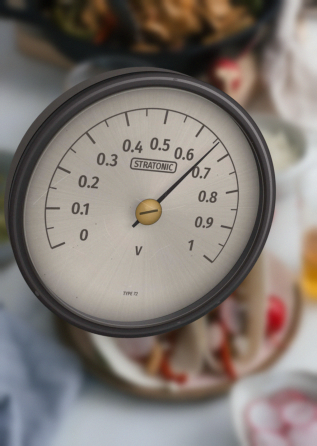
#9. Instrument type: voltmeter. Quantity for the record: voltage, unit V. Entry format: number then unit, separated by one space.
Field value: 0.65 V
